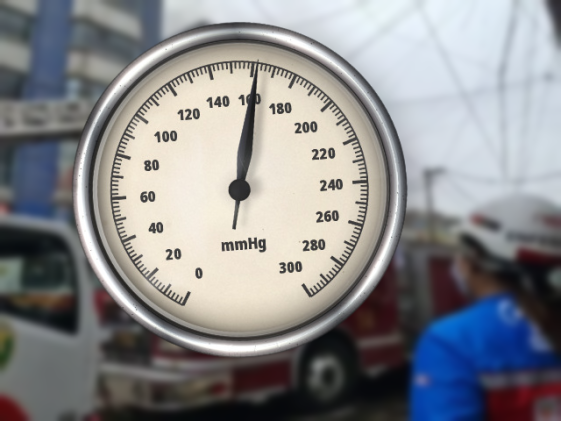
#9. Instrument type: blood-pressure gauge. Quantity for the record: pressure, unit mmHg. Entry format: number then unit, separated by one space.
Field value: 162 mmHg
